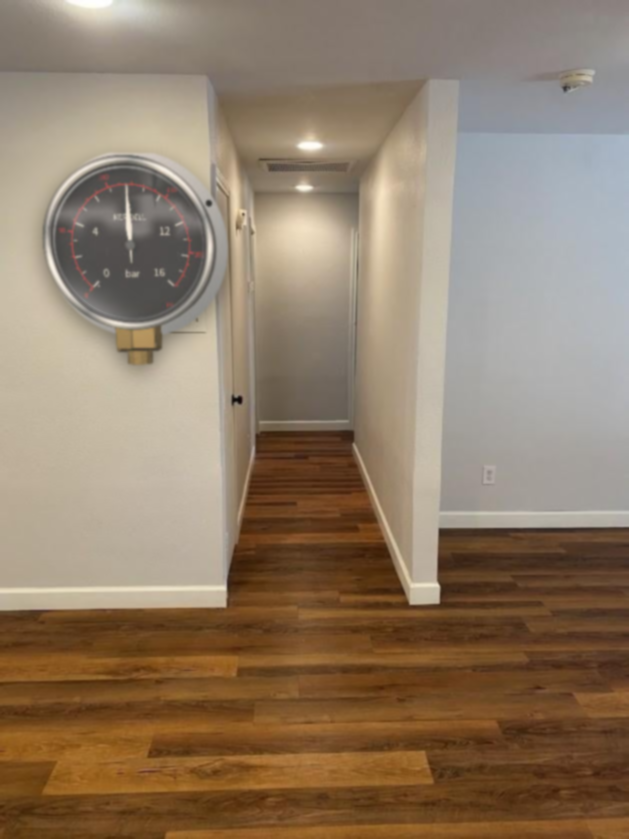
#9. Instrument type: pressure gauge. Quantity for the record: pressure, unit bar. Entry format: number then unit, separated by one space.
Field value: 8 bar
